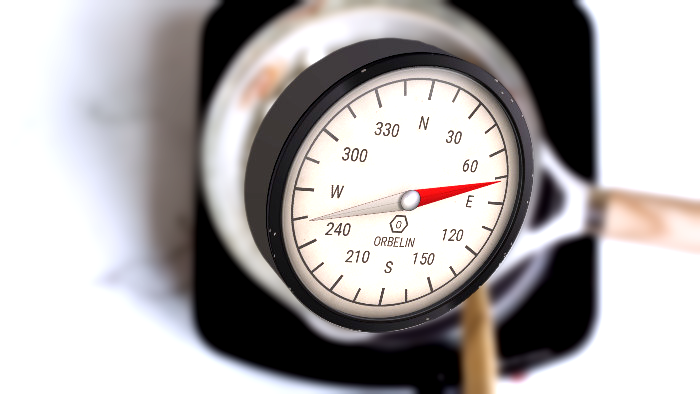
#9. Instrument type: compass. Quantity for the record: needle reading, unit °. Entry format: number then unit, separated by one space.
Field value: 75 °
